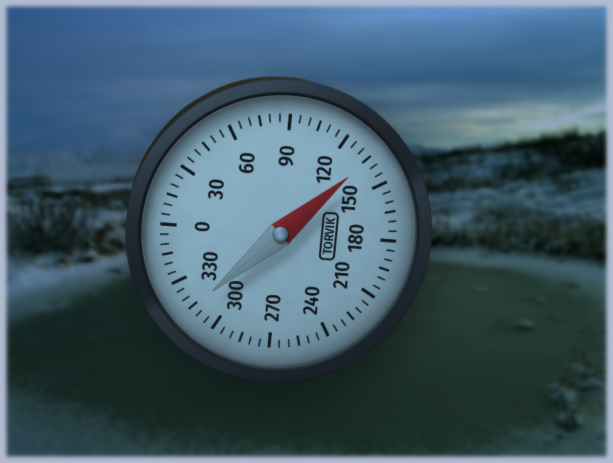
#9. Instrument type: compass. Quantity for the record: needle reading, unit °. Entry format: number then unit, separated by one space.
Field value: 135 °
